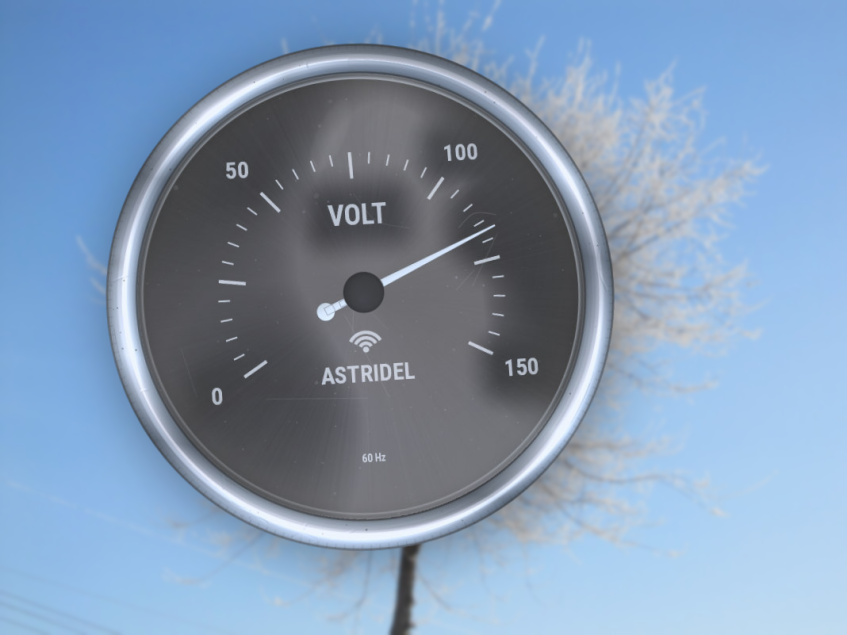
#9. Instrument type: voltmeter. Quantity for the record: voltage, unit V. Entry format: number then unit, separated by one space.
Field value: 117.5 V
